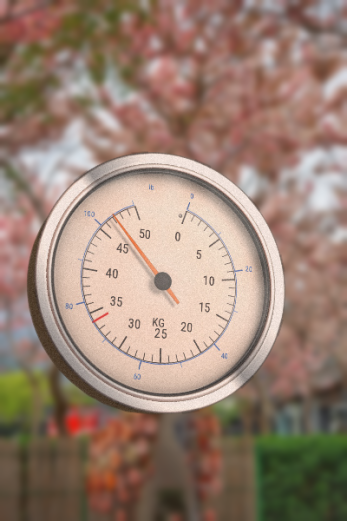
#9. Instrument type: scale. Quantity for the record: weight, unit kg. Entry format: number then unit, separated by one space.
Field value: 47 kg
